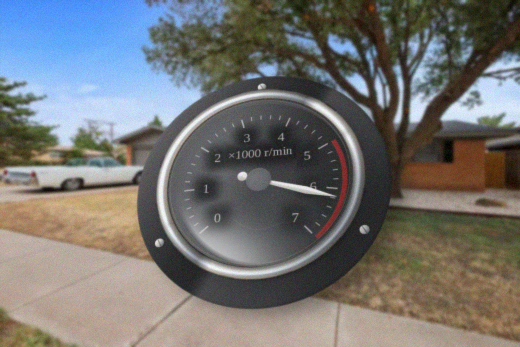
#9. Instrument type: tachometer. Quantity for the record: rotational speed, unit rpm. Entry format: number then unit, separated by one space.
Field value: 6200 rpm
